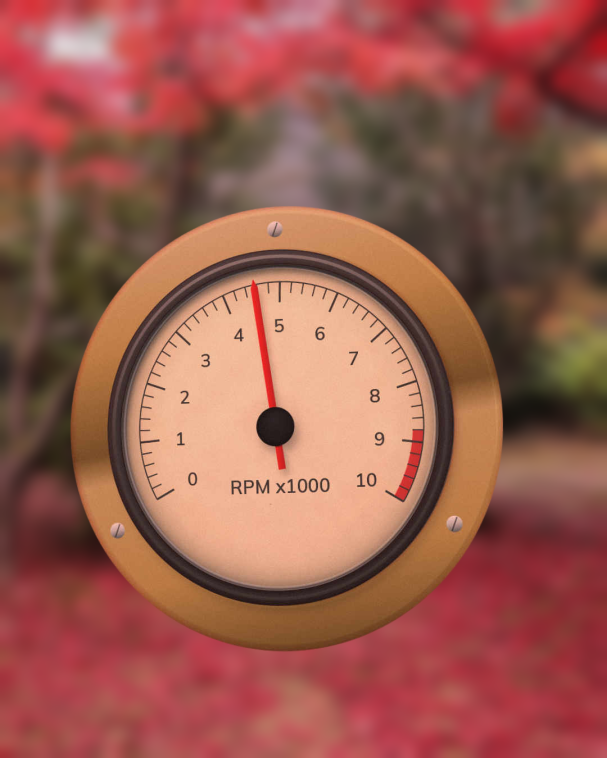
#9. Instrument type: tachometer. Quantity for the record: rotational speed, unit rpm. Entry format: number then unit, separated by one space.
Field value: 4600 rpm
